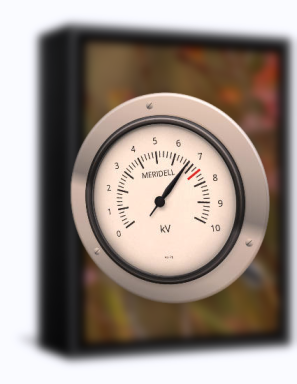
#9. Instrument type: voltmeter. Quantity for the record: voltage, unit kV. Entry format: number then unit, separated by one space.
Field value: 6.8 kV
